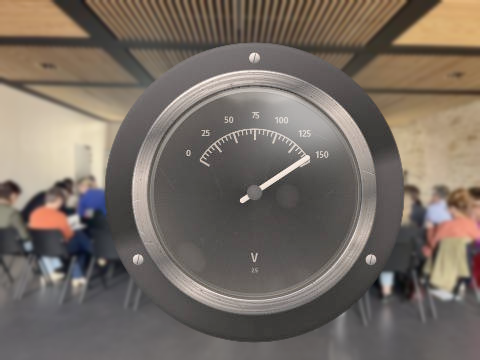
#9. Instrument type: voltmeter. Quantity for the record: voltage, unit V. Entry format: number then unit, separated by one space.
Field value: 145 V
